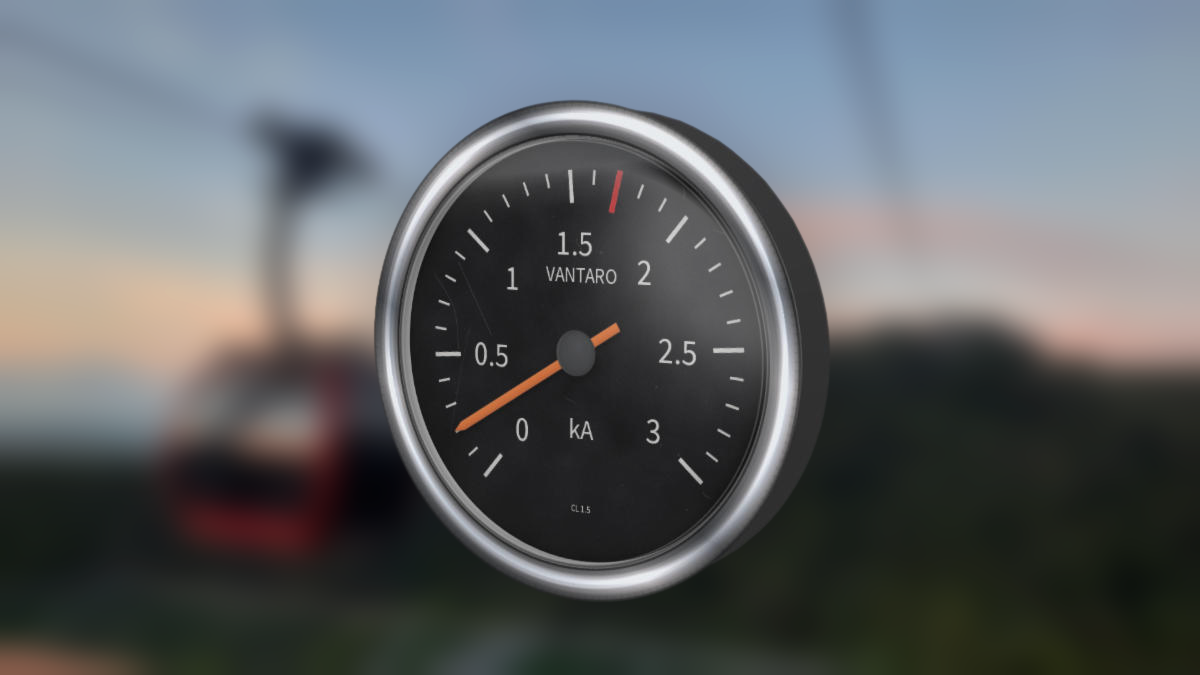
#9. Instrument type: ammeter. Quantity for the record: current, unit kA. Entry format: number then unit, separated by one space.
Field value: 0.2 kA
